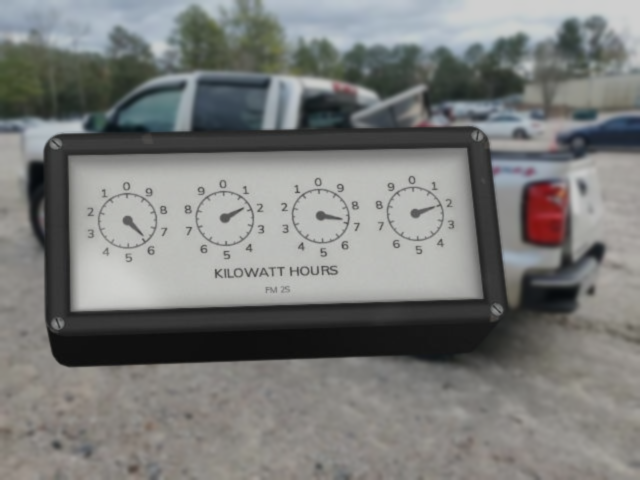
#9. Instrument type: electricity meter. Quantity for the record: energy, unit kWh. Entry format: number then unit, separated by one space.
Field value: 6172 kWh
